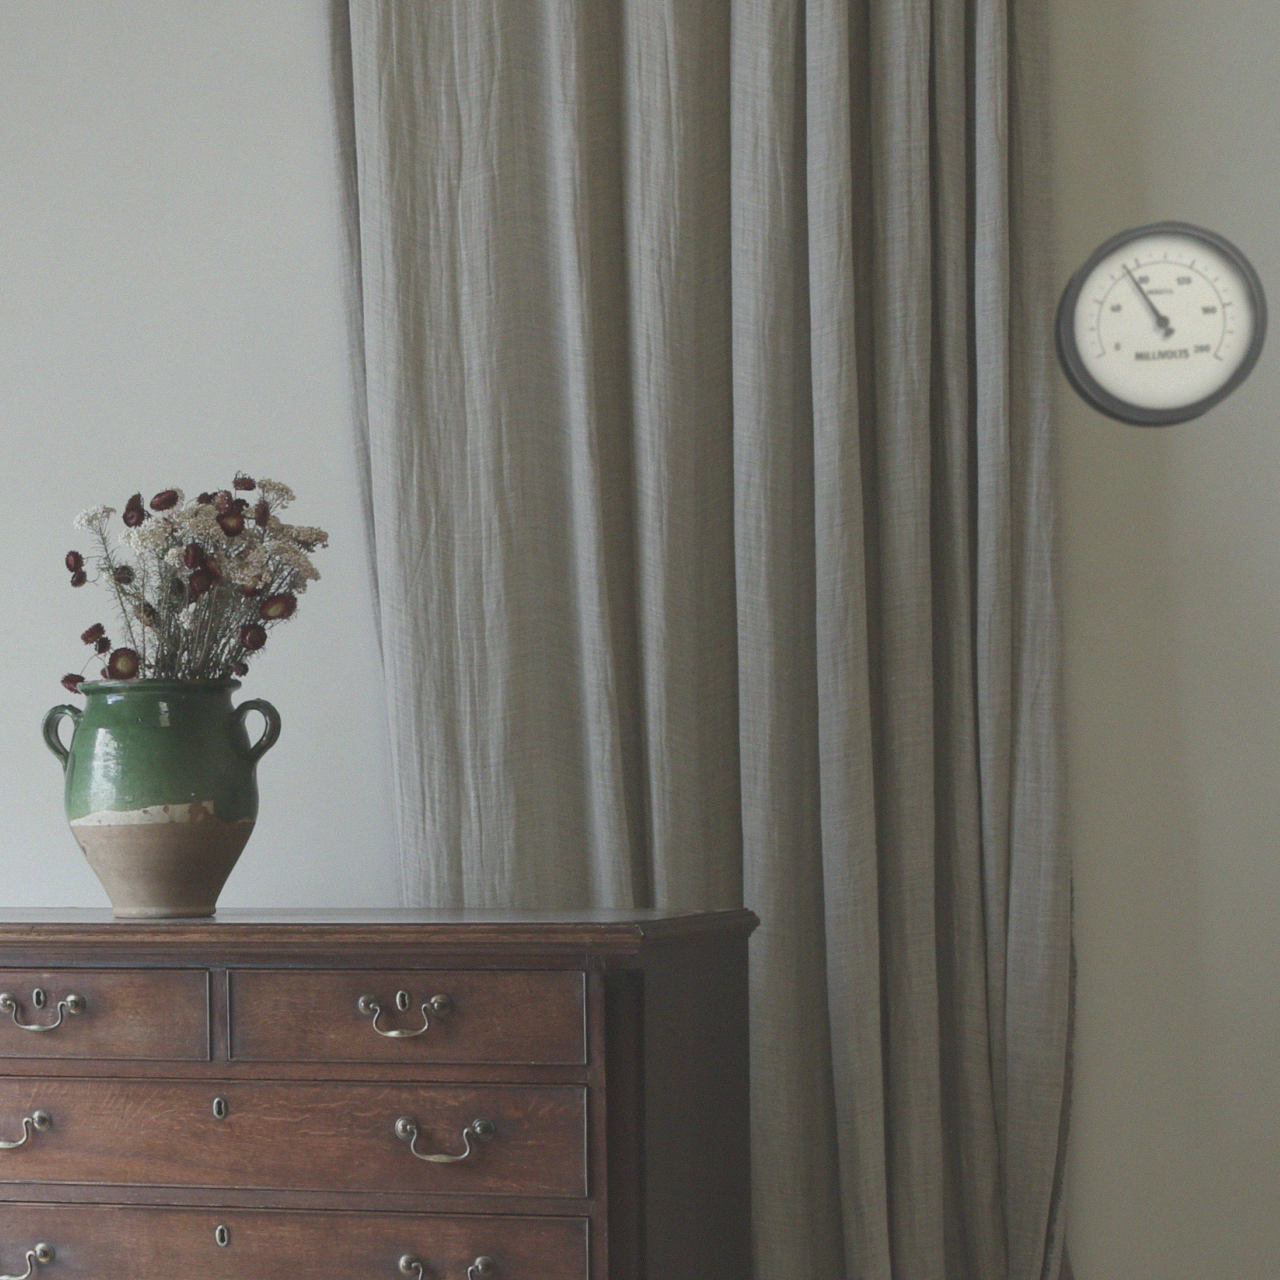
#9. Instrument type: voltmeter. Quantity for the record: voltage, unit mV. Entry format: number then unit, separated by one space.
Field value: 70 mV
